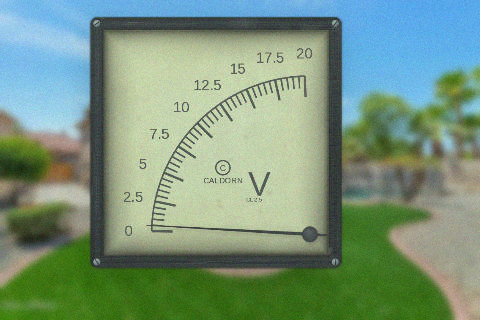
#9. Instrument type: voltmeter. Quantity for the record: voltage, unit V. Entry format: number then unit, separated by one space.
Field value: 0.5 V
